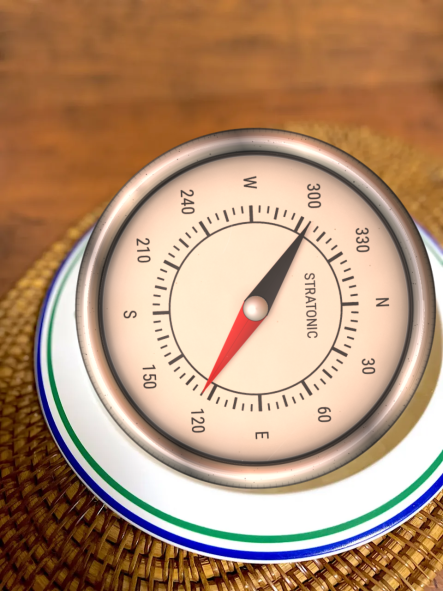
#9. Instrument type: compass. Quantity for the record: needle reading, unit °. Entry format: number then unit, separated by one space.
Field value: 125 °
